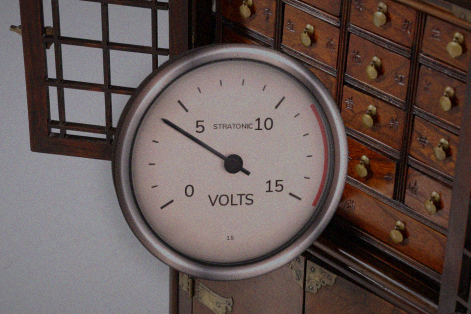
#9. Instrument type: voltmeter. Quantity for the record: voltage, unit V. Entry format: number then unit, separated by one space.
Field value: 4 V
